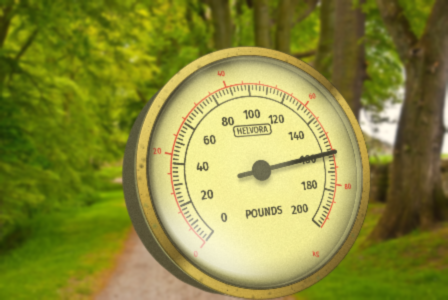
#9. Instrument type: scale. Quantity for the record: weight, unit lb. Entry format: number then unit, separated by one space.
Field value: 160 lb
